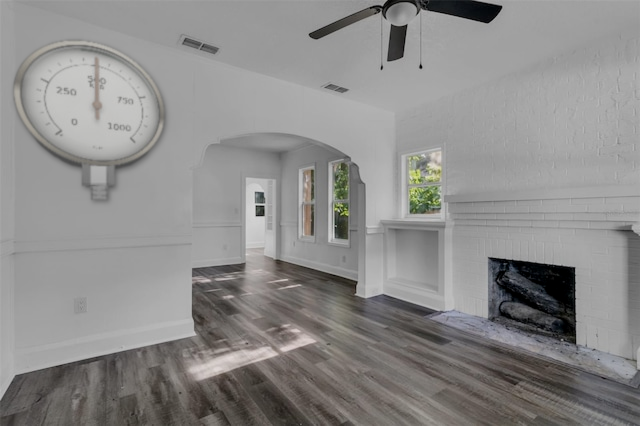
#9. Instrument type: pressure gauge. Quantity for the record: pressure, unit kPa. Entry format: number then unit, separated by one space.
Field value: 500 kPa
